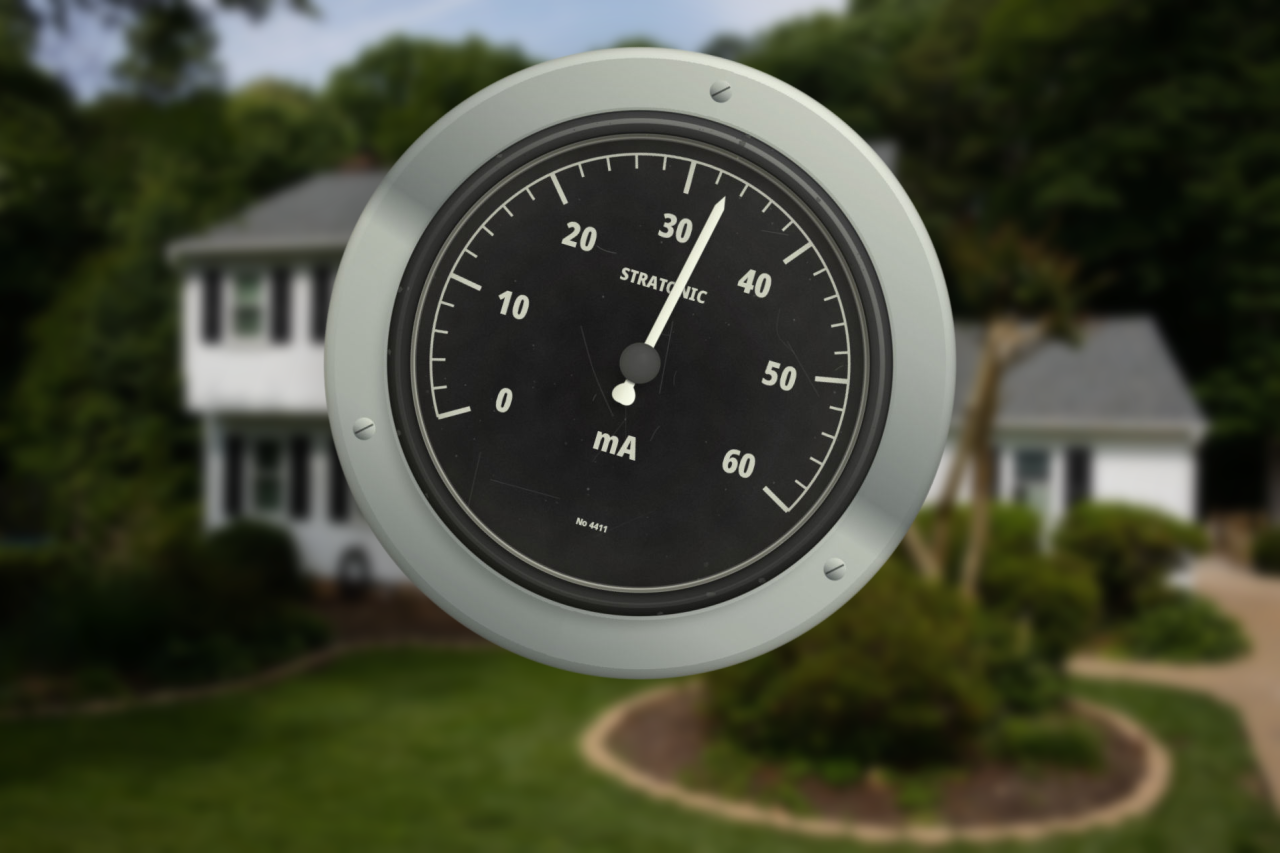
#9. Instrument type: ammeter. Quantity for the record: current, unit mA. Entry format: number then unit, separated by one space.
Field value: 33 mA
